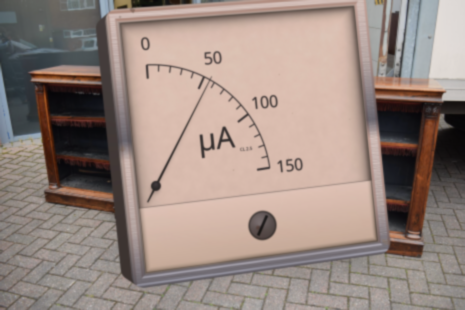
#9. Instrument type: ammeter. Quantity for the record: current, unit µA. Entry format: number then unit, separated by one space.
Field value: 55 µA
